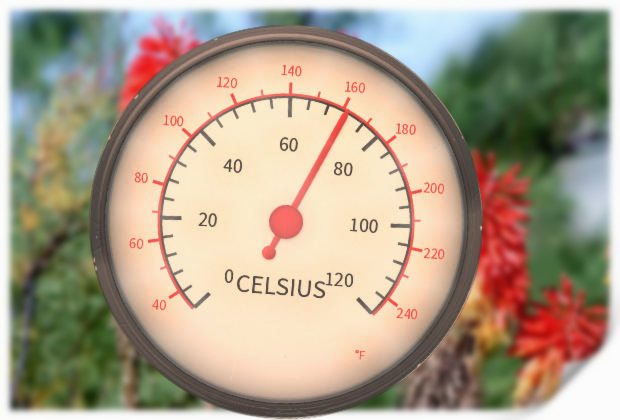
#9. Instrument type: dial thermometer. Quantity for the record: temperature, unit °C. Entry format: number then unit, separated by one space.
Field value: 72 °C
